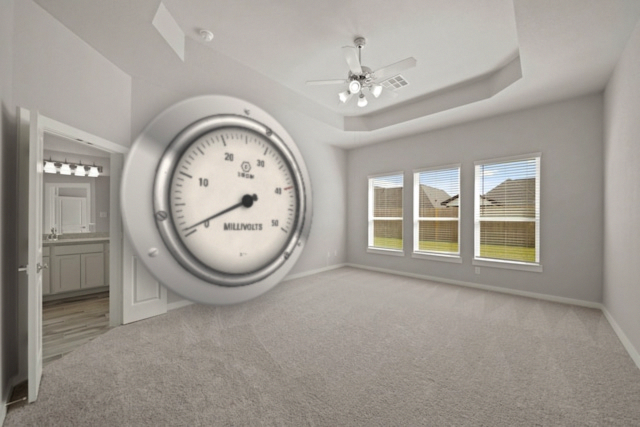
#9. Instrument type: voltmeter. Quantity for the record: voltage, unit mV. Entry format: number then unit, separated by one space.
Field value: 1 mV
